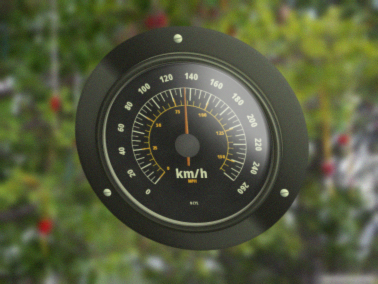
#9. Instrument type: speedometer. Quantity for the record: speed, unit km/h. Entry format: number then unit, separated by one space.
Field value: 135 km/h
